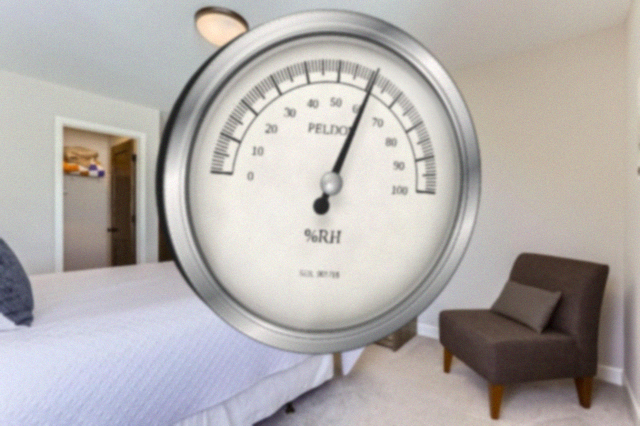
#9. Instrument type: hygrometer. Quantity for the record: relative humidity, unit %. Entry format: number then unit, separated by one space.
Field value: 60 %
